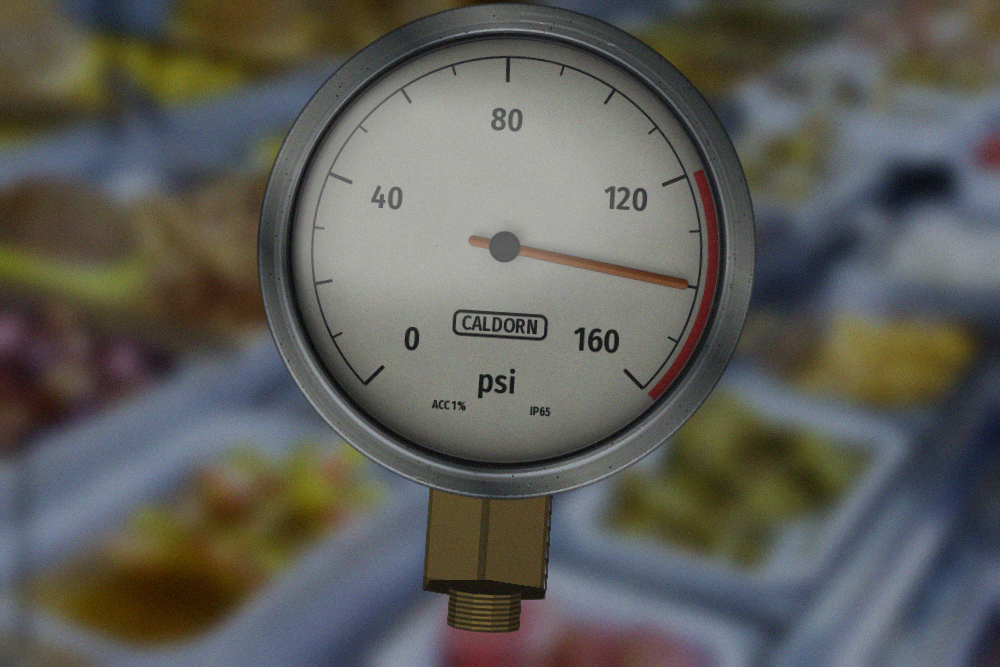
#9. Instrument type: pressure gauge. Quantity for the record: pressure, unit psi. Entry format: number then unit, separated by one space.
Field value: 140 psi
